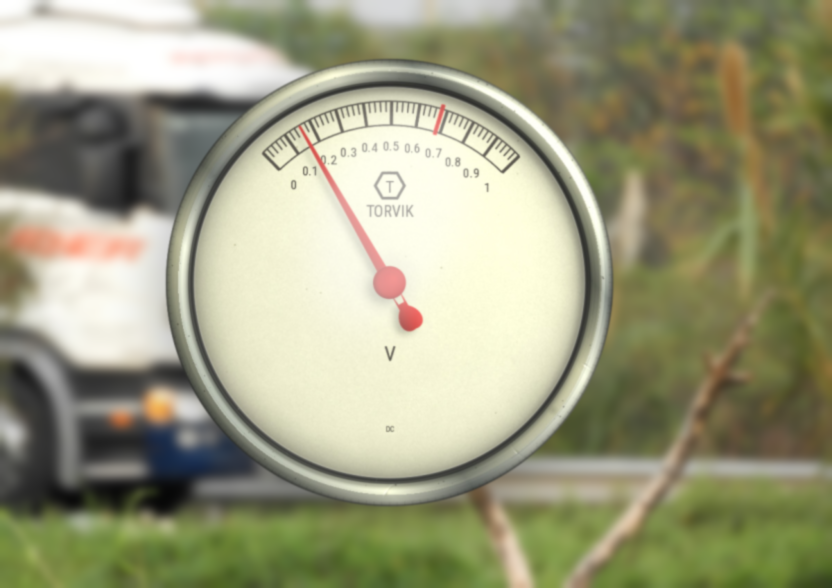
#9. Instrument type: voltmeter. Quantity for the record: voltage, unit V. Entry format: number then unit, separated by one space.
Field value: 0.16 V
